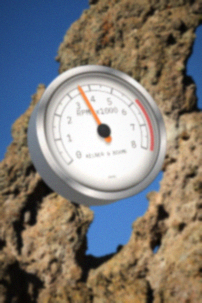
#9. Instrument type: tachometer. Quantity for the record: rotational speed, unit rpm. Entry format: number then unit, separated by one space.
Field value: 3500 rpm
